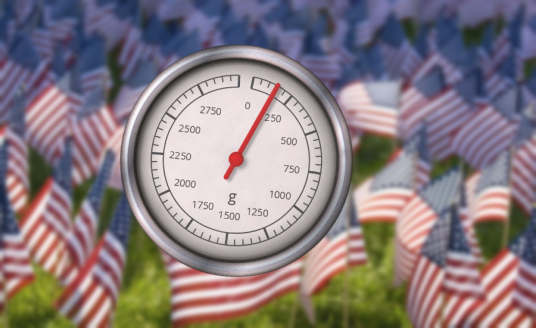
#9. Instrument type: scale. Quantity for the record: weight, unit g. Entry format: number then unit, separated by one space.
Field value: 150 g
